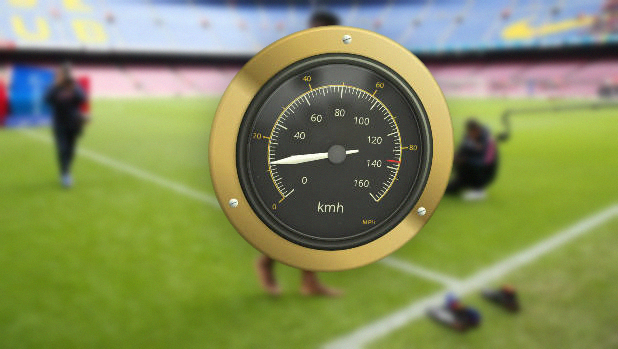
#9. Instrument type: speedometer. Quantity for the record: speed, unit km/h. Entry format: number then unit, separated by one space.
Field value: 20 km/h
